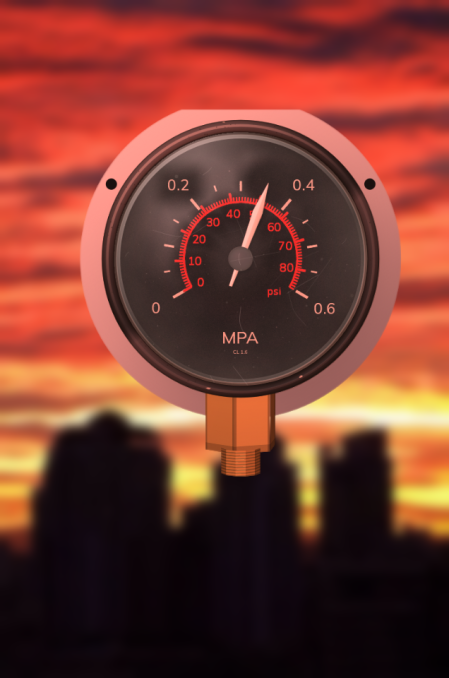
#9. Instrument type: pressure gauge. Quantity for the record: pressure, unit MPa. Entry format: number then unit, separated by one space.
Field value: 0.35 MPa
